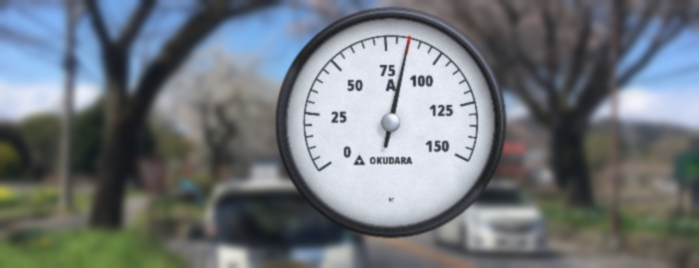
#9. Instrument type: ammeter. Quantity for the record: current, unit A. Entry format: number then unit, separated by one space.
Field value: 85 A
